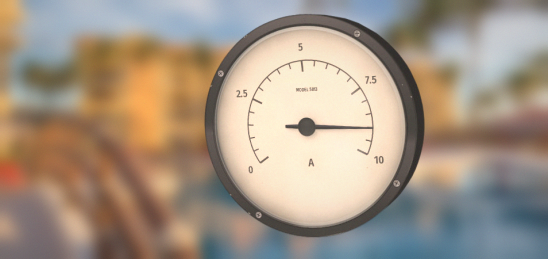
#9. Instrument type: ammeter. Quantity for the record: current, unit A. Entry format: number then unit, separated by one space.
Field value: 9 A
